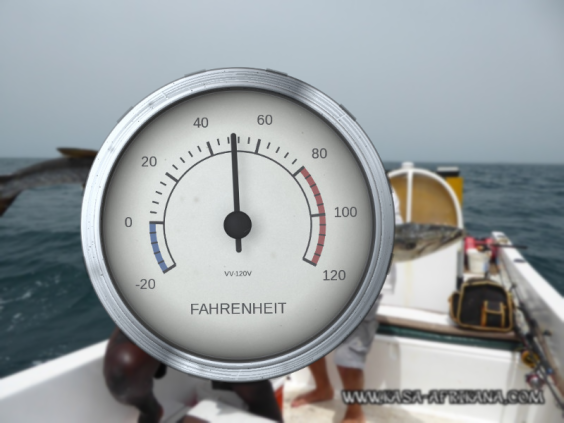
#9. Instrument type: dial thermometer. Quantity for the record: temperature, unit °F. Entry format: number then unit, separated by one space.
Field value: 50 °F
